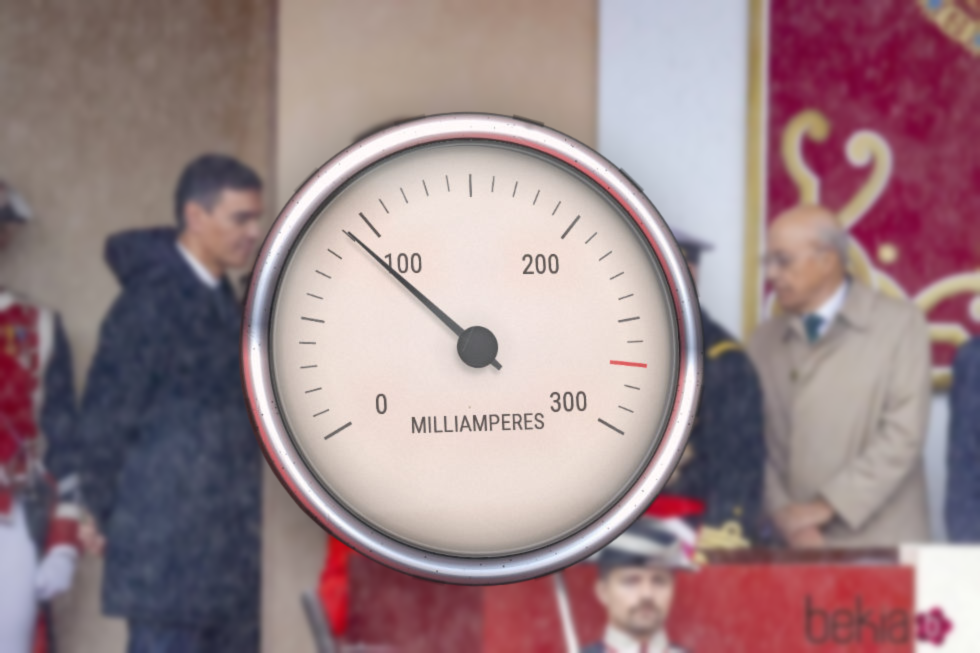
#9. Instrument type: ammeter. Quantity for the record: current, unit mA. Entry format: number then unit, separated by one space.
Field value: 90 mA
